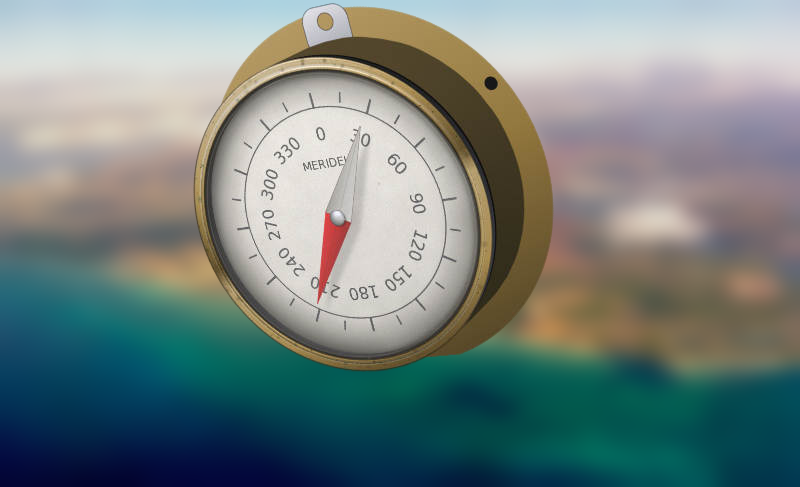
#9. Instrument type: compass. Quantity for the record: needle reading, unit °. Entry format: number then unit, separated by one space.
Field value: 210 °
